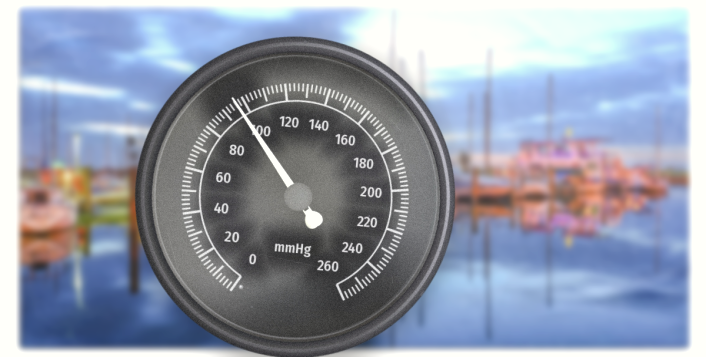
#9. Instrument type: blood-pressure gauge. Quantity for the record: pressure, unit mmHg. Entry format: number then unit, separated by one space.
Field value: 96 mmHg
